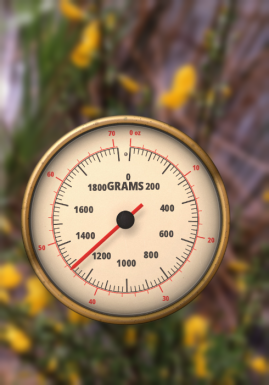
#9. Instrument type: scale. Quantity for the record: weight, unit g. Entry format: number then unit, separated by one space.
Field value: 1280 g
